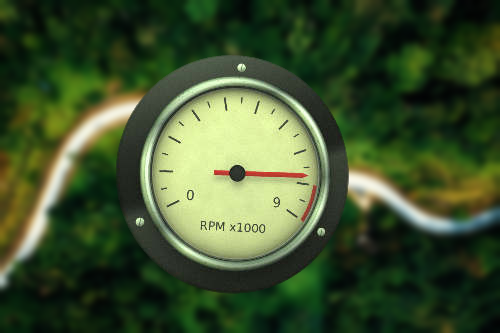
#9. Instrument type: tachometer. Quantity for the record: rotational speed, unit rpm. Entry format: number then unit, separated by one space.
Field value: 7750 rpm
